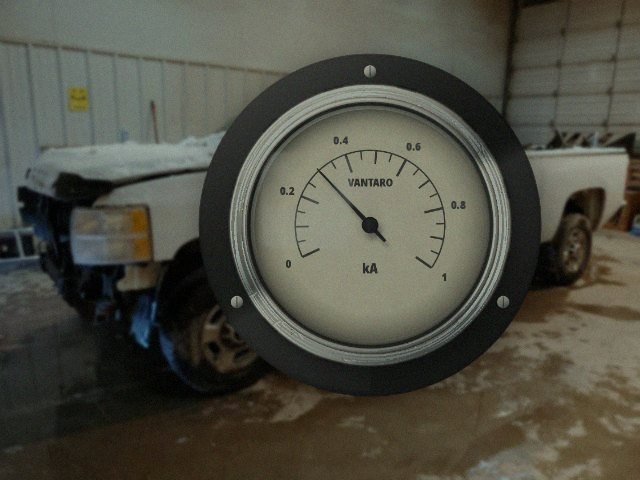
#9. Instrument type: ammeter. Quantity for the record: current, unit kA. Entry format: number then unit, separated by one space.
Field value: 0.3 kA
